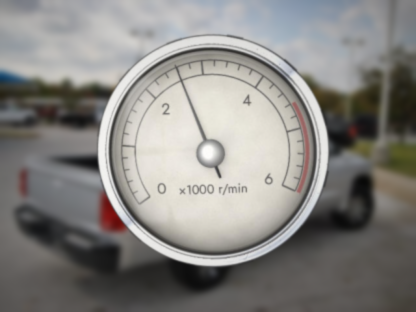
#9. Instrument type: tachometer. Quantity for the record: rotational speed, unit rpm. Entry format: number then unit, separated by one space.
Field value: 2600 rpm
